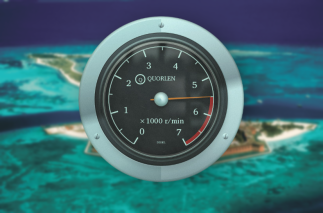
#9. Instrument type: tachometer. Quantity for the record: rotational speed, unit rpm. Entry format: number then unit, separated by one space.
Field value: 5500 rpm
